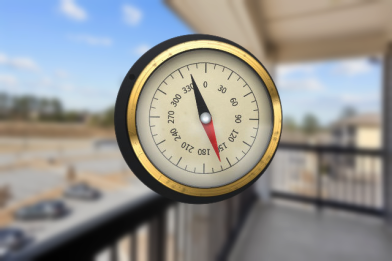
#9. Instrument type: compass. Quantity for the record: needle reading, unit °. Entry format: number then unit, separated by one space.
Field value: 160 °
